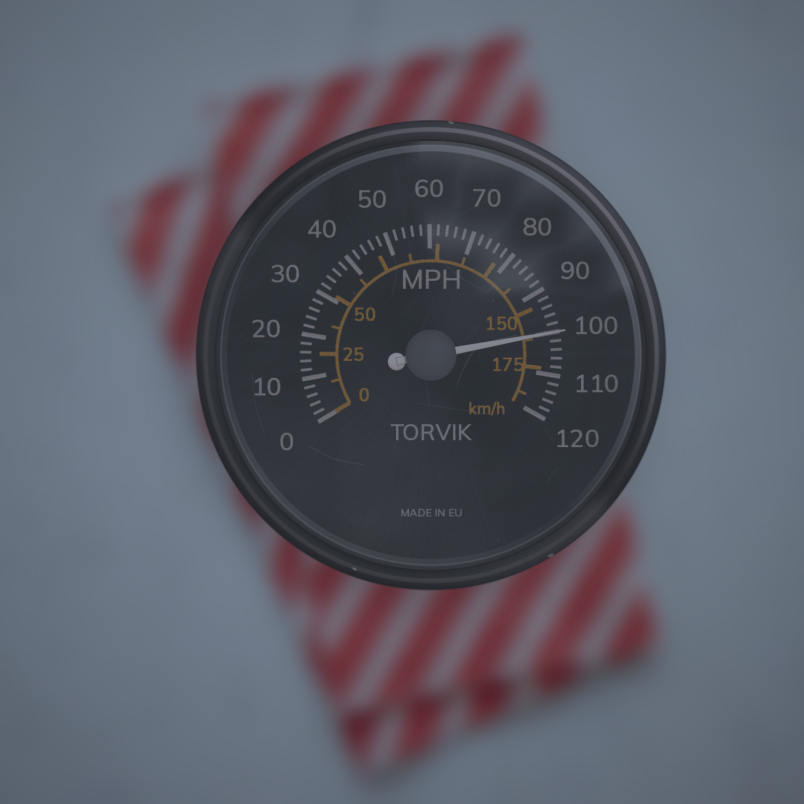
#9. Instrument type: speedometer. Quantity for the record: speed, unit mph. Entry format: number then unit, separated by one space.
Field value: 100 mph
